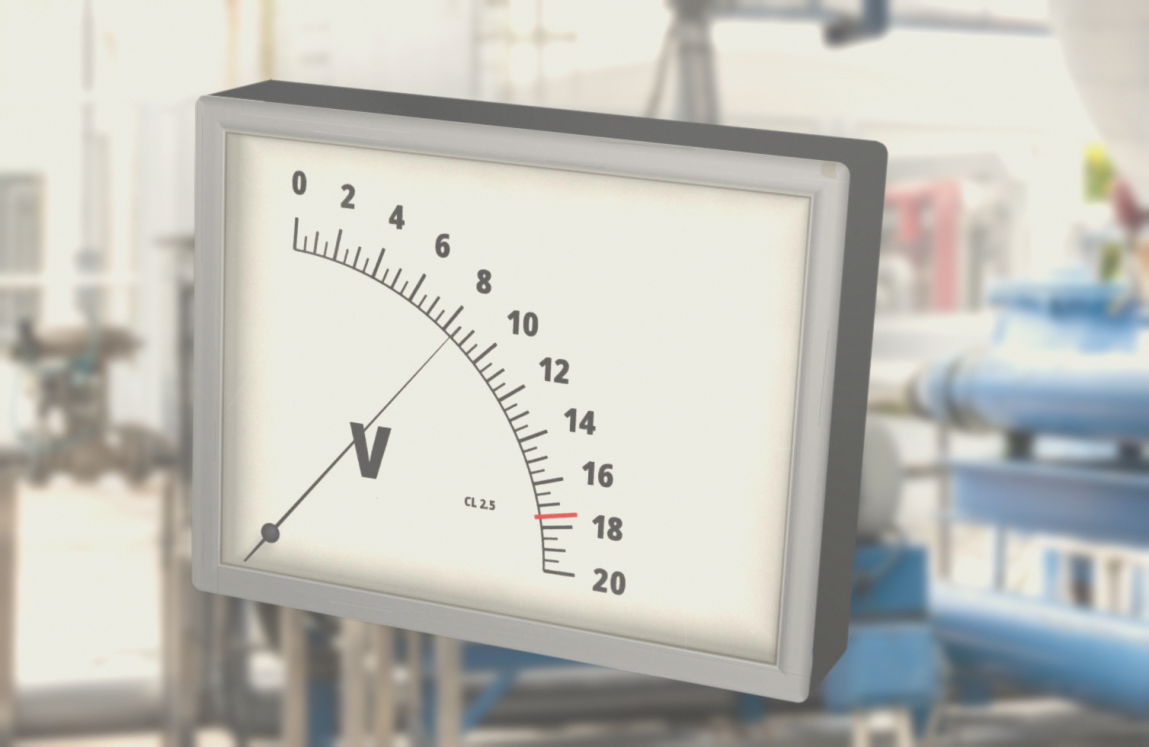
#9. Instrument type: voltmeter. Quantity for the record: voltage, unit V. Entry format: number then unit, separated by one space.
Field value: 8.5 V
